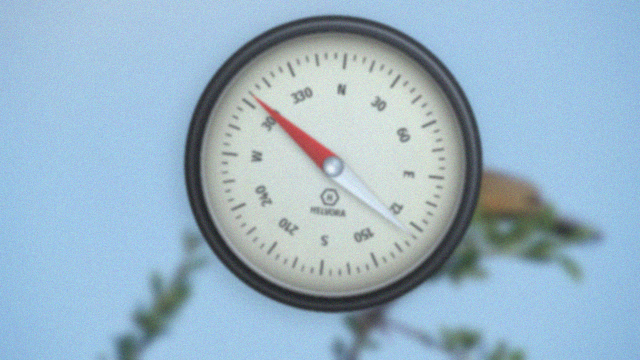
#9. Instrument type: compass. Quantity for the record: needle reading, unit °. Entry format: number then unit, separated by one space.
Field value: 305 °
